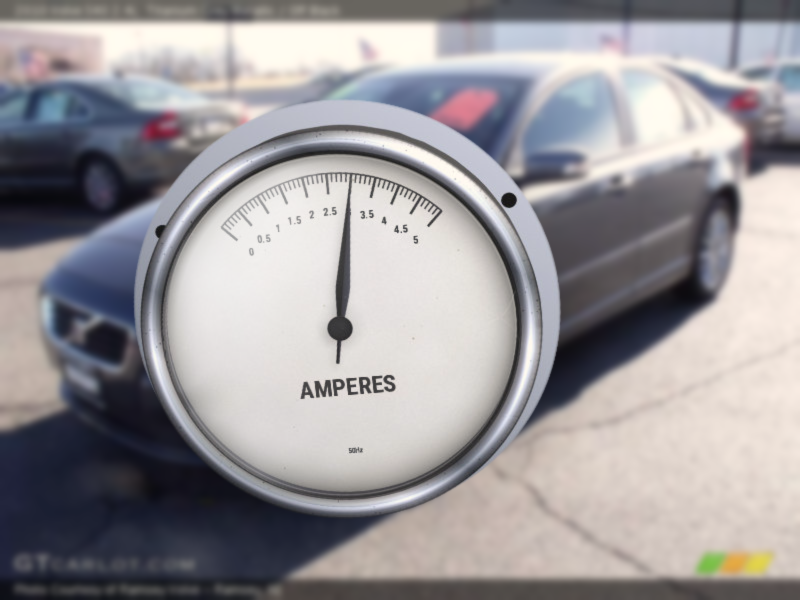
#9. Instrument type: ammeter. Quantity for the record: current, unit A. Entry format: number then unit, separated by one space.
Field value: 3 A
